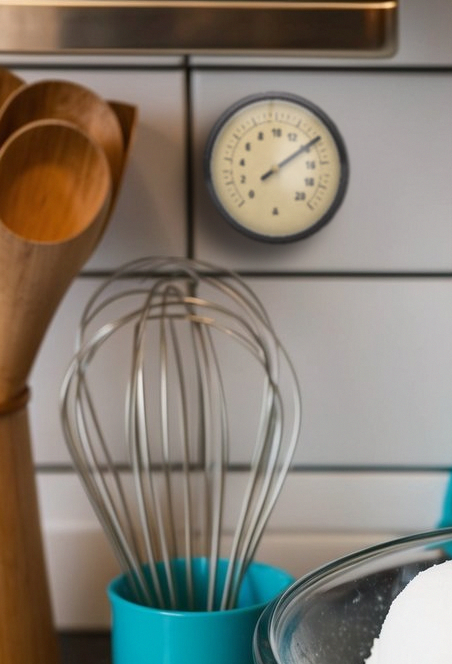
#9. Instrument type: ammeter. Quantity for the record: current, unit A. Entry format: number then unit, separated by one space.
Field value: 14 A
